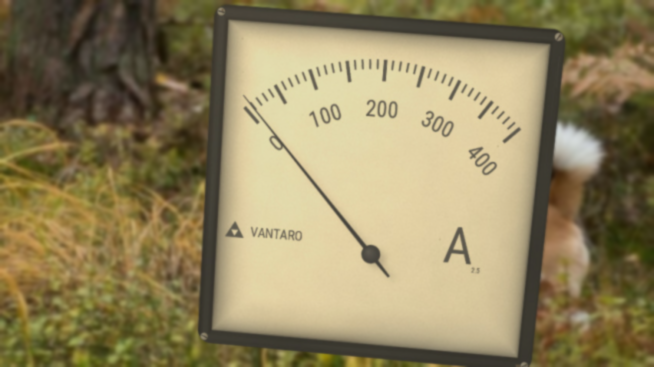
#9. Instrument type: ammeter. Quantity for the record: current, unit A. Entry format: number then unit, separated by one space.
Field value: 10 A
